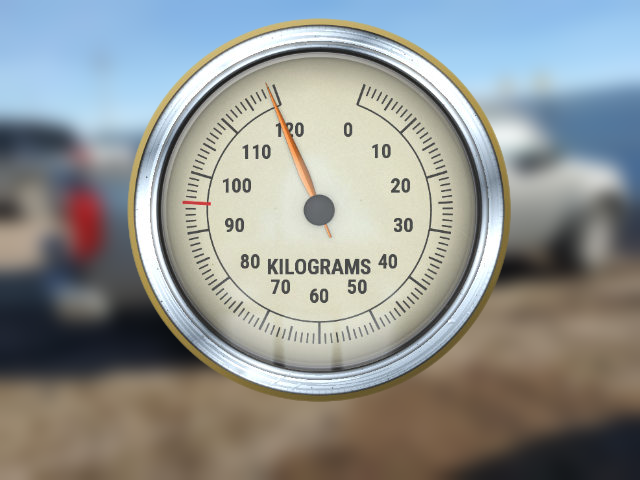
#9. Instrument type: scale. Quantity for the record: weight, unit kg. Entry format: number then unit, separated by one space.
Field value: 119 kg
